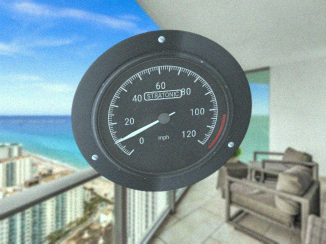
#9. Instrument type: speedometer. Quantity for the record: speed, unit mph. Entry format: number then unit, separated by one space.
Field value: 10 mph
